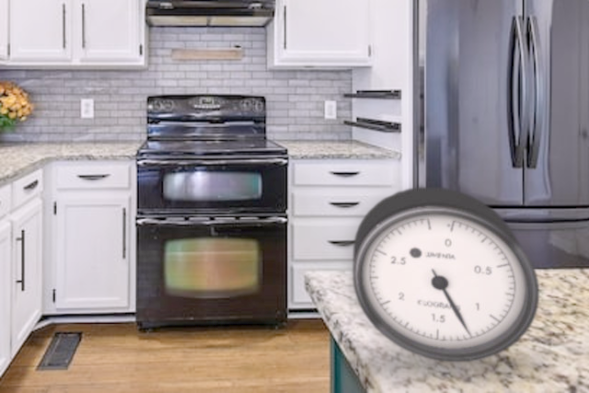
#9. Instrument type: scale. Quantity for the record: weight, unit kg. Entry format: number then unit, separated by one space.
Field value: 1.25 kg
